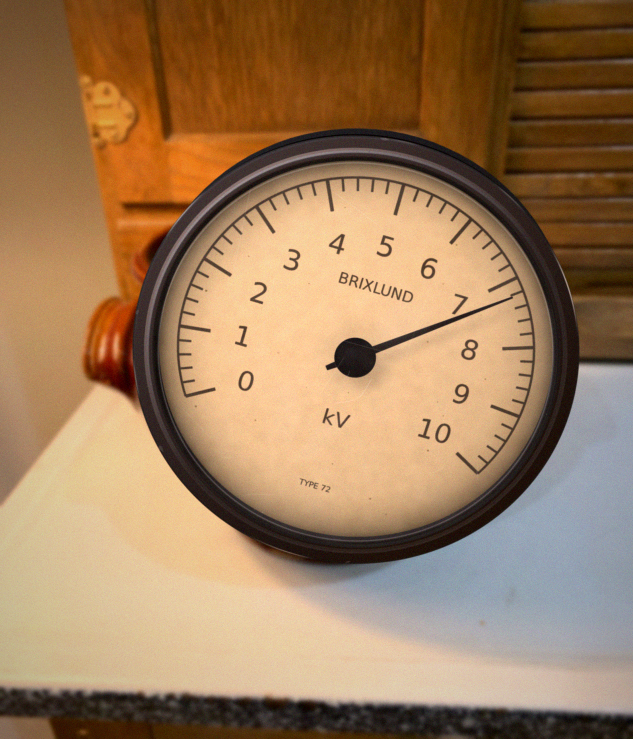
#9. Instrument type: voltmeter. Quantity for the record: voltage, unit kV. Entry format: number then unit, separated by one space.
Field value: 7.2 kV
